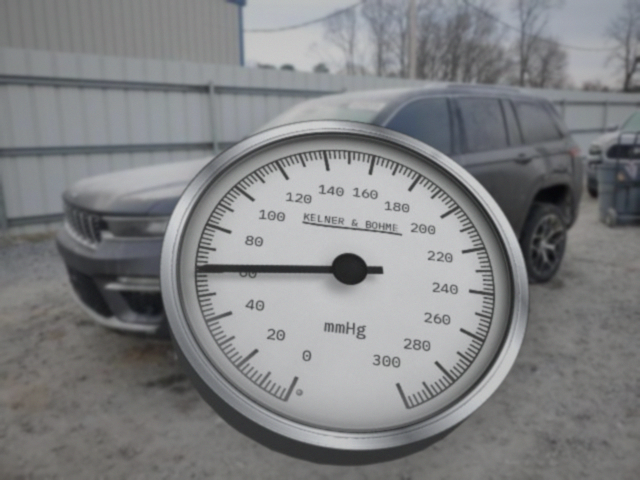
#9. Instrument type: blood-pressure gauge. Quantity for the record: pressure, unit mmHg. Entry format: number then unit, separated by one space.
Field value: 60 mmHg
